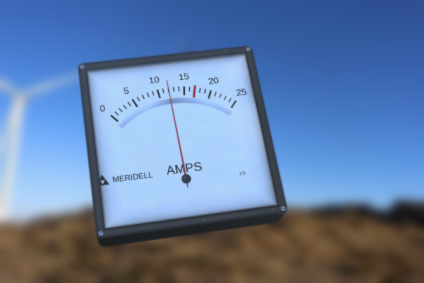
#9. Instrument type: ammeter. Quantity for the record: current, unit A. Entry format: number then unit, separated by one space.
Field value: 12 A
